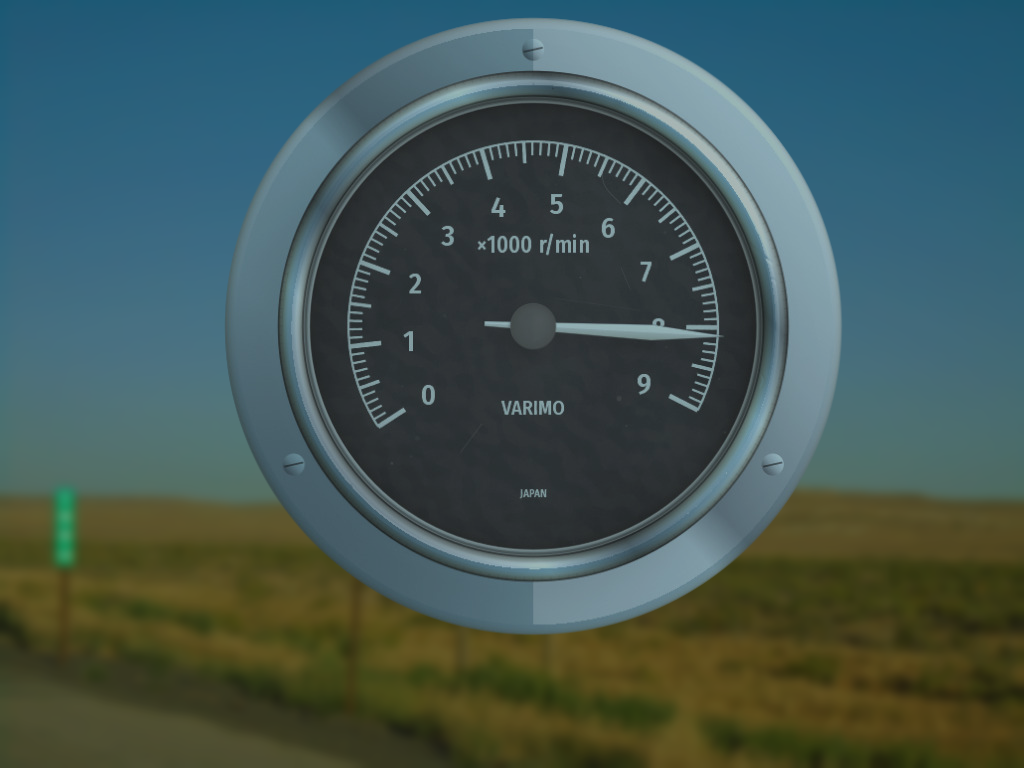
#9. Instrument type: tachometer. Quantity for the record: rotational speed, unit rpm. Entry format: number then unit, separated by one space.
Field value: 8100 rpm
